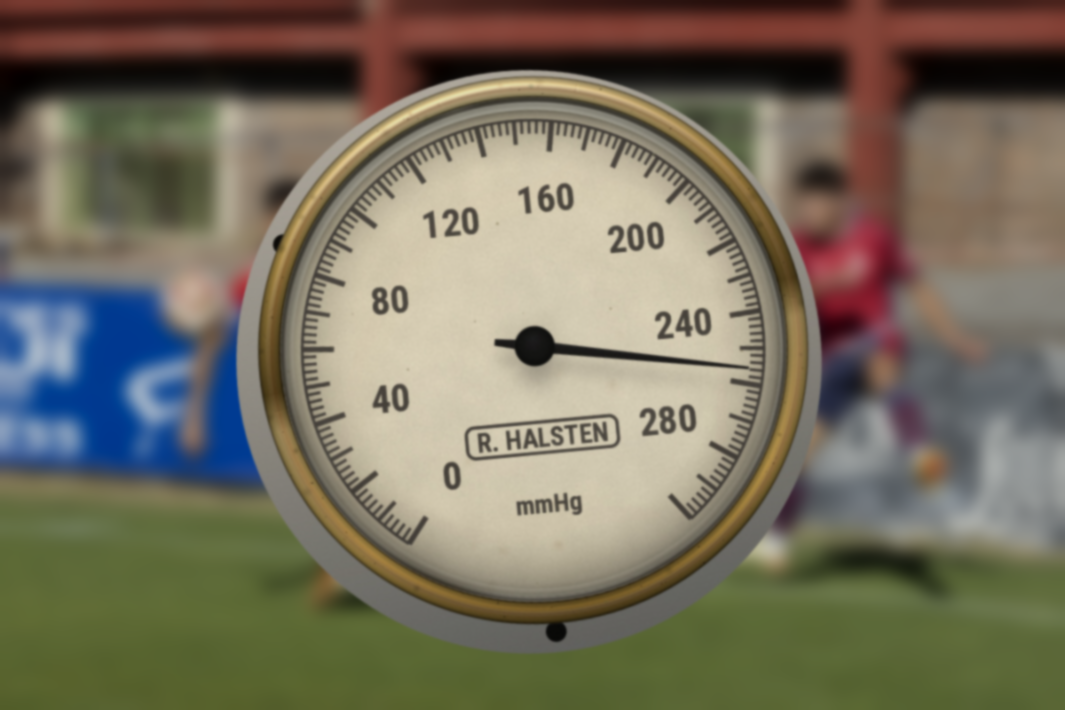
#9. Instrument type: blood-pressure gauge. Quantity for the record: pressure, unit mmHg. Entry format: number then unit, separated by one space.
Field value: 256 mmHg
